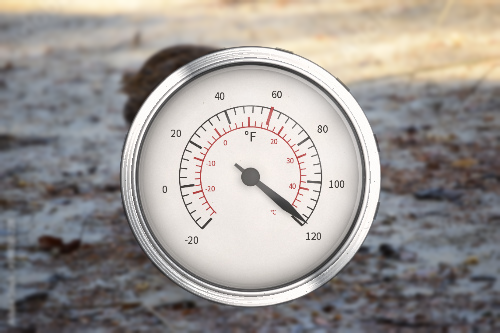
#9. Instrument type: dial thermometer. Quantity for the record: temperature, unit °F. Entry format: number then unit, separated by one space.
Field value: 118 °F
